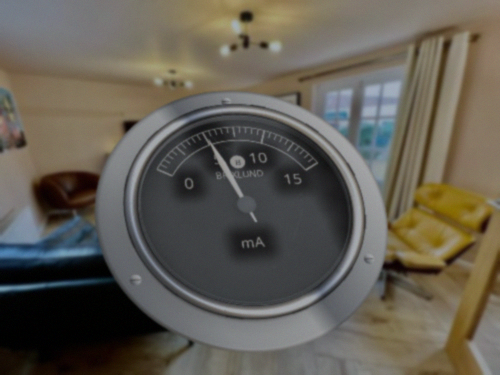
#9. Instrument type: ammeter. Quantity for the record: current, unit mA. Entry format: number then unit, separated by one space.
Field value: 5 mA
